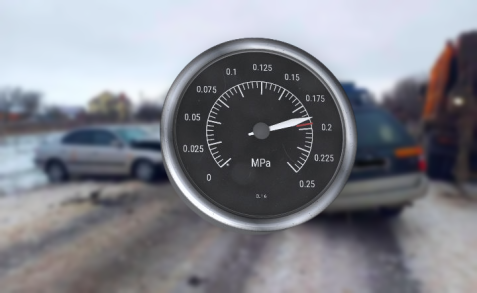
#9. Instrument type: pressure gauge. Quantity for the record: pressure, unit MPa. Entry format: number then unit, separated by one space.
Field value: 0.19 MPa
